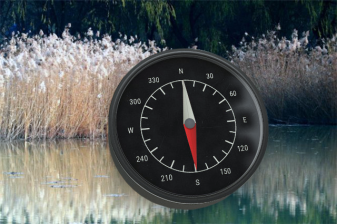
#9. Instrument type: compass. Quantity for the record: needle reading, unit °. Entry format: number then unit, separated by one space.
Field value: 180 °
